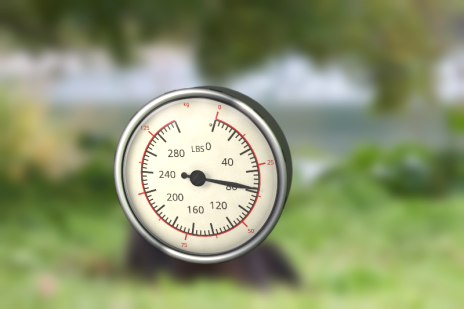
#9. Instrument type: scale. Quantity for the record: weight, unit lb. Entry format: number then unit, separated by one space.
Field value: 76 lb
